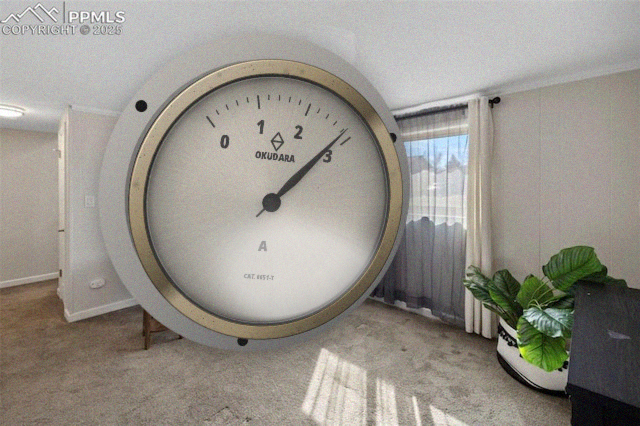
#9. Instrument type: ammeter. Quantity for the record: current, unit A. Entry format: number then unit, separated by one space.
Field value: 2.8 A
